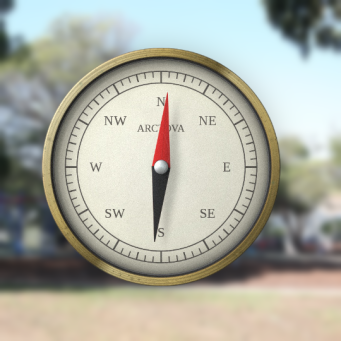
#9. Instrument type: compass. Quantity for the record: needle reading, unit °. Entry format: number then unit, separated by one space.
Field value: 5 °
